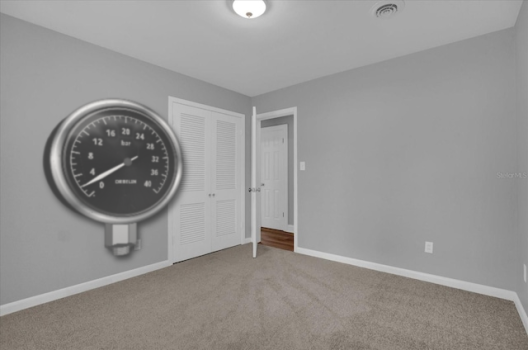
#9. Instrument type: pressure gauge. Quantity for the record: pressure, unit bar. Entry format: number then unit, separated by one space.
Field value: 2 bar
